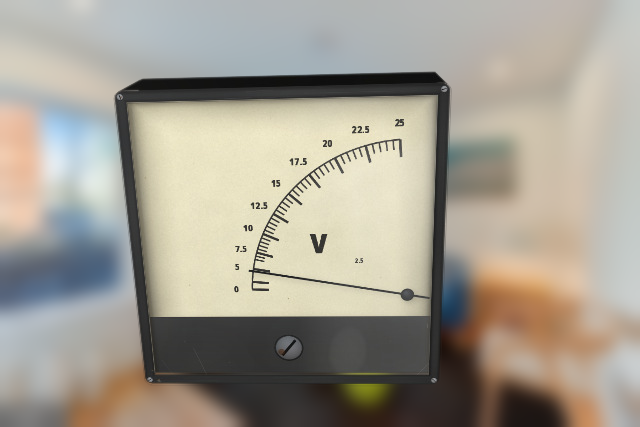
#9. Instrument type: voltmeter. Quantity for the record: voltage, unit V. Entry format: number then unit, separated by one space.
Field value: 5 V
